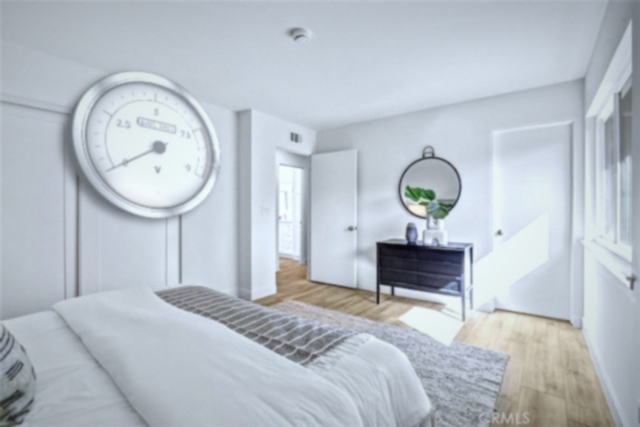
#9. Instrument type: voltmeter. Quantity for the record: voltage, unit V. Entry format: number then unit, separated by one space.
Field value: 0 V
